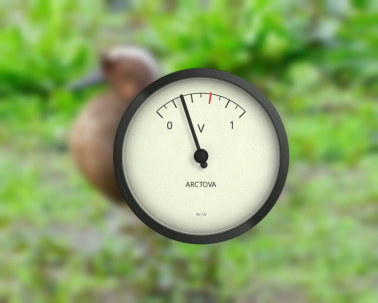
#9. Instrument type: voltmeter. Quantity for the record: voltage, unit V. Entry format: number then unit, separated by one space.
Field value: 0.3 V
